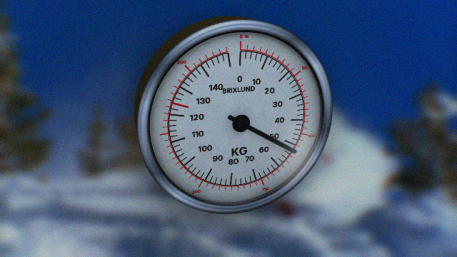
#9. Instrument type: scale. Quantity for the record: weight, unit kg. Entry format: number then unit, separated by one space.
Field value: 52 kg
